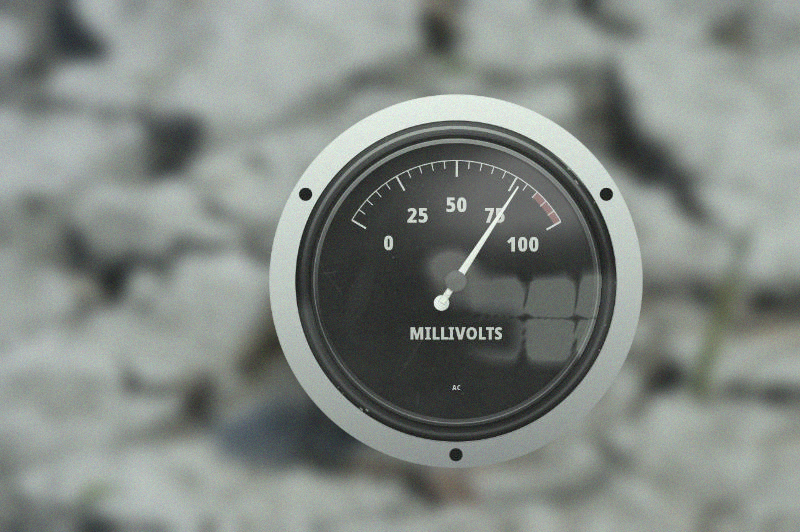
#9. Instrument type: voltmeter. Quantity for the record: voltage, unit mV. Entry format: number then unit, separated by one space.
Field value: 77.5 mV
